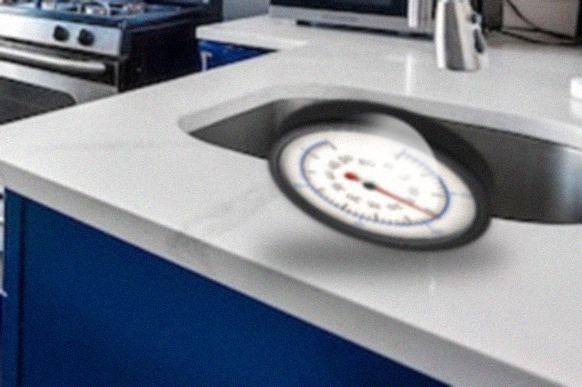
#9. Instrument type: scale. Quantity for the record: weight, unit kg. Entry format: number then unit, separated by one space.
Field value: 15 kg
